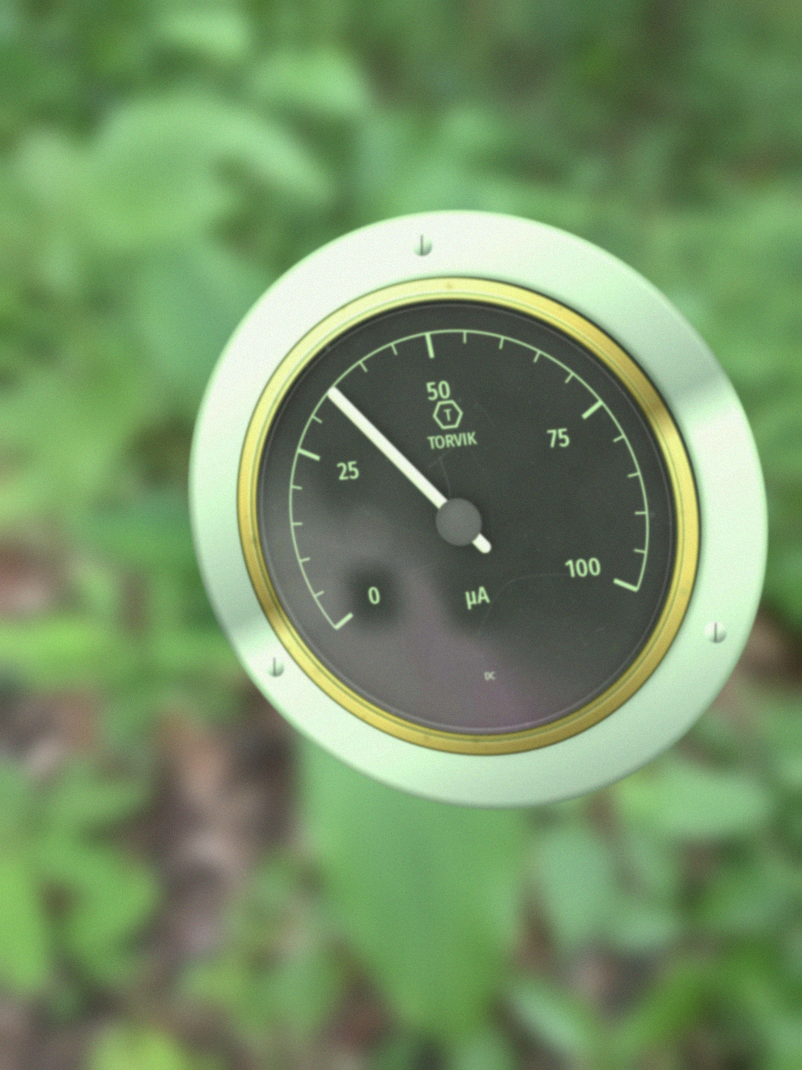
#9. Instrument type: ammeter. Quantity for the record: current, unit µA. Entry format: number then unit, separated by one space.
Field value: 35 µA
